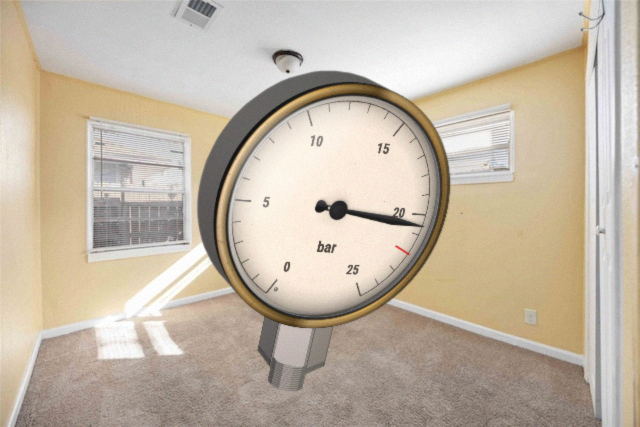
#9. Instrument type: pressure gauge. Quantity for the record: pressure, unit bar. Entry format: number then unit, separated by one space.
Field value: 20.5 bar
